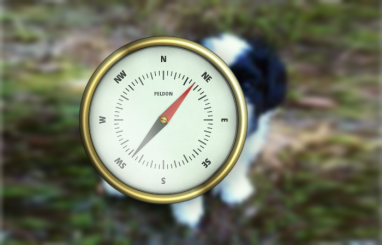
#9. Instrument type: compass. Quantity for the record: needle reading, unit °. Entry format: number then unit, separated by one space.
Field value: 40 °
